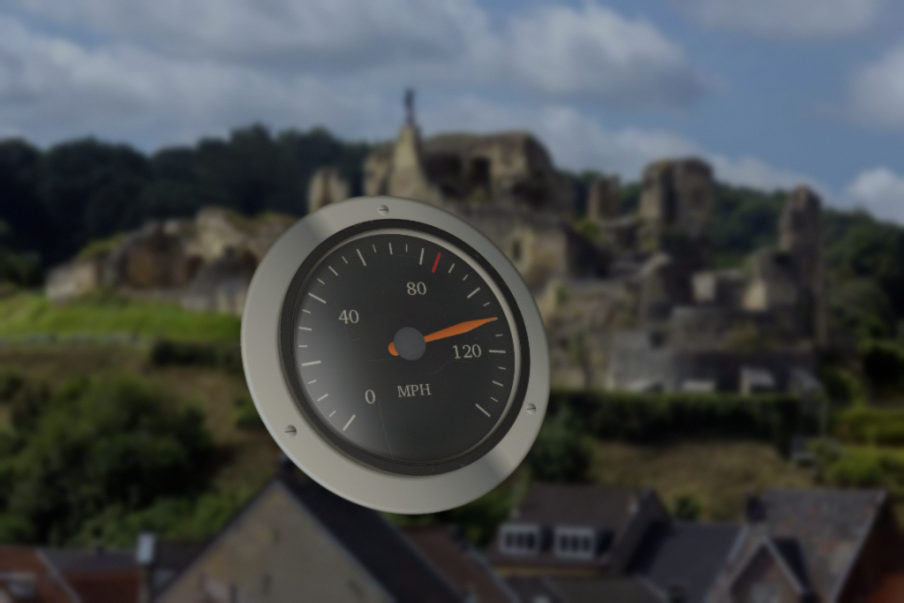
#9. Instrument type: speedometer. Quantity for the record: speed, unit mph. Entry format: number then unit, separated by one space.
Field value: 110 mph
